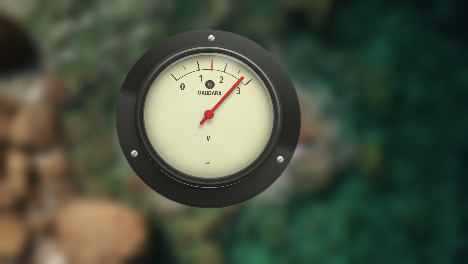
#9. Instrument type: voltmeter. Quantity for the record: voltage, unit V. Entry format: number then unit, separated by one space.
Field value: 2.75 V
